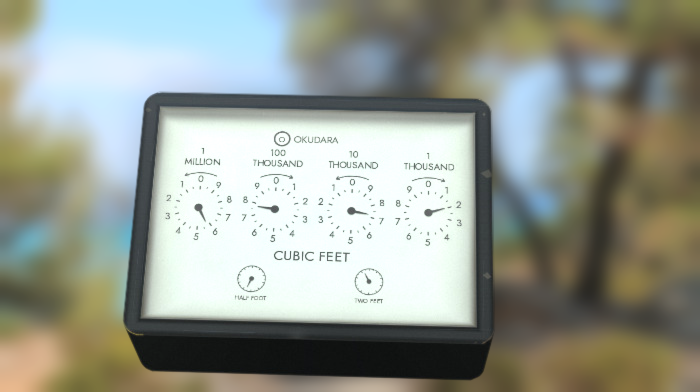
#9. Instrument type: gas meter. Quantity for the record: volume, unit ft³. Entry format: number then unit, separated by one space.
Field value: 577200 ft³
